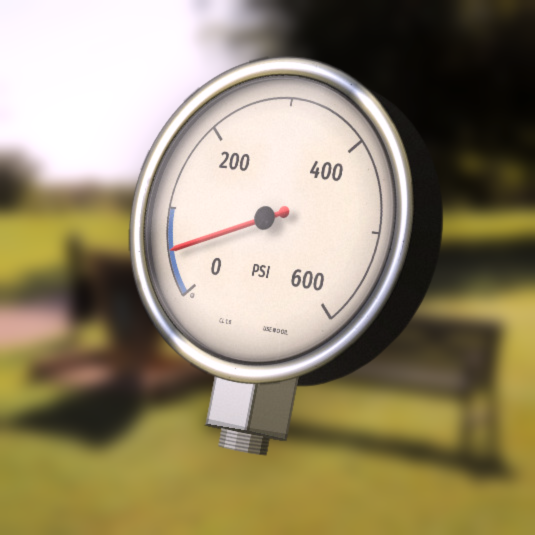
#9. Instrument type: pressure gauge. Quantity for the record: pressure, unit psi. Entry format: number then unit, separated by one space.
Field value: 50 psi
